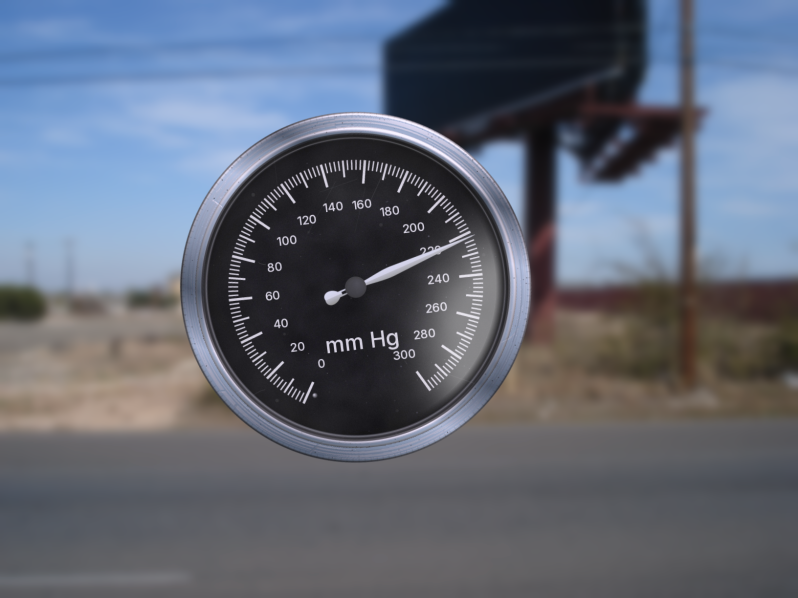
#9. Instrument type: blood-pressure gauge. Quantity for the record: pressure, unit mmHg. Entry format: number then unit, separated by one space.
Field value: 222 mmHg
